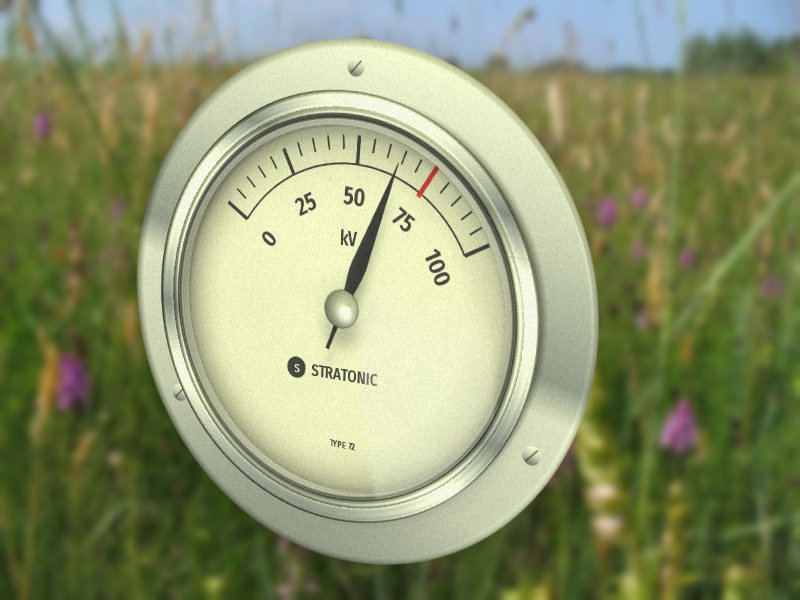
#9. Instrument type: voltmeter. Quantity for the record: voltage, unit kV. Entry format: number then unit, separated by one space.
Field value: 65 kV
